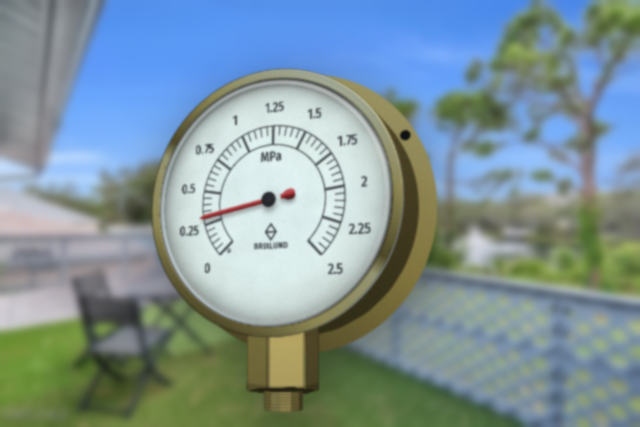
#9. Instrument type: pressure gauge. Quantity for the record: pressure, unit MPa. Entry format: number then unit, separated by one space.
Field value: 0.3 MPa
